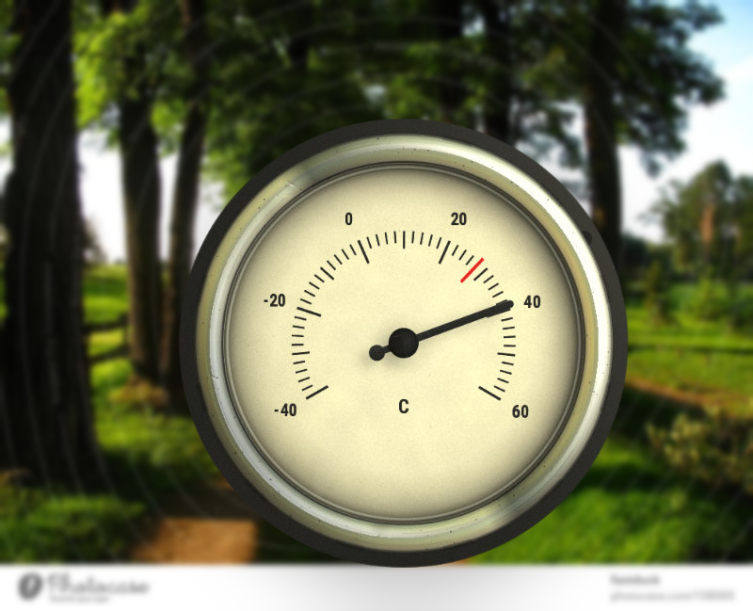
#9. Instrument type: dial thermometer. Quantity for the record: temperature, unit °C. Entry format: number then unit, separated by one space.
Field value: 39 °C
